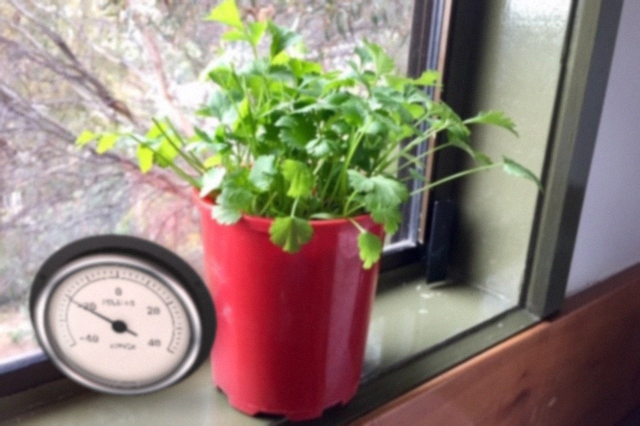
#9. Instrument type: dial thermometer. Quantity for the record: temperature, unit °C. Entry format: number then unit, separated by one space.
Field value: -20 °C
